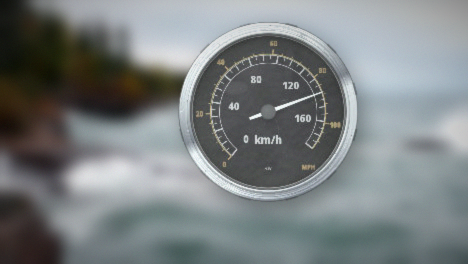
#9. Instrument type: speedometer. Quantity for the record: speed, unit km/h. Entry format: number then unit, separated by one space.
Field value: 140 km/h
